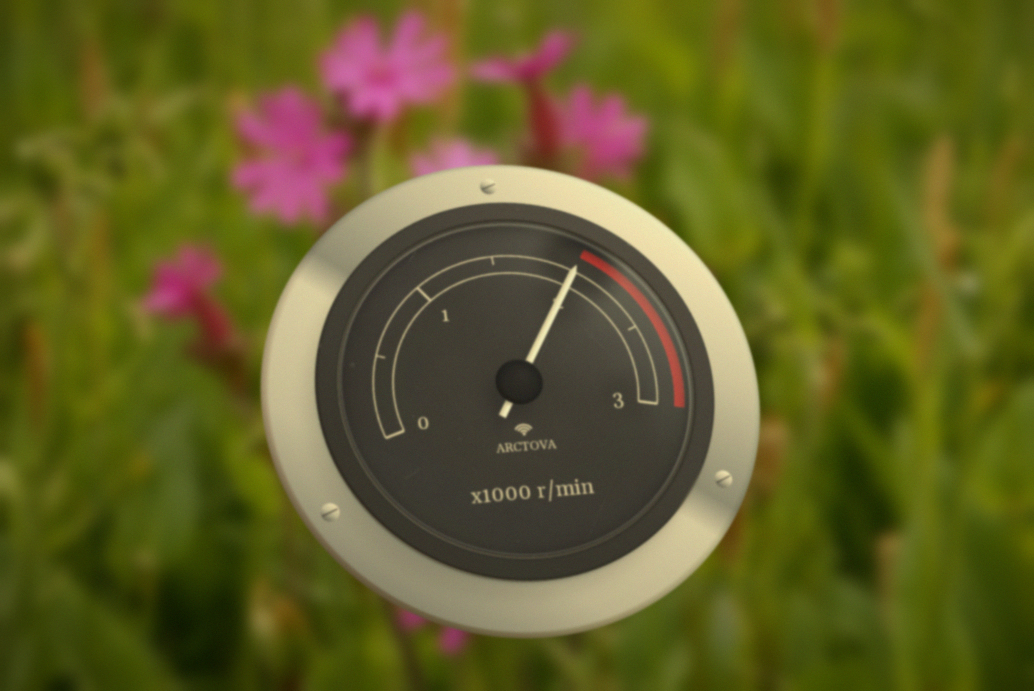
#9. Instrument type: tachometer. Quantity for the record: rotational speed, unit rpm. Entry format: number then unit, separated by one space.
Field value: 2000 rpm
